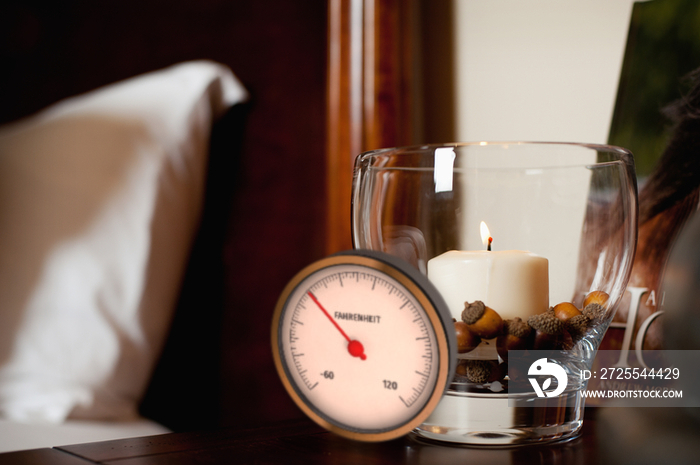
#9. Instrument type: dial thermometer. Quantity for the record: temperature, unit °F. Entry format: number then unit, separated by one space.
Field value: 0 °F
